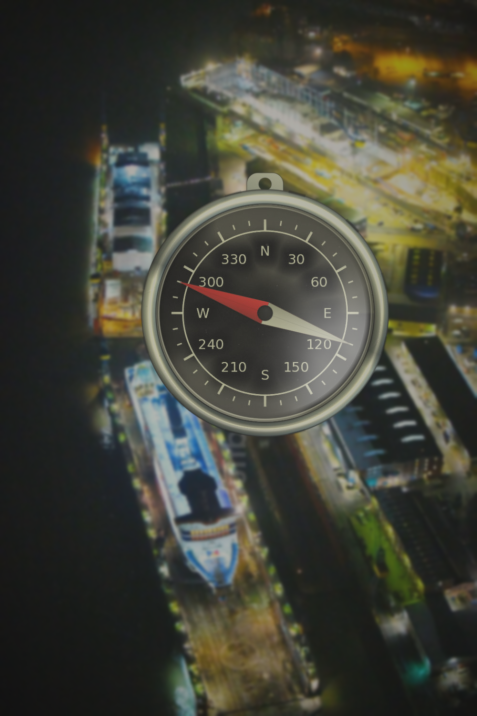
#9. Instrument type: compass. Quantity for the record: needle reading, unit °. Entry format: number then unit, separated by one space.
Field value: 290 °
